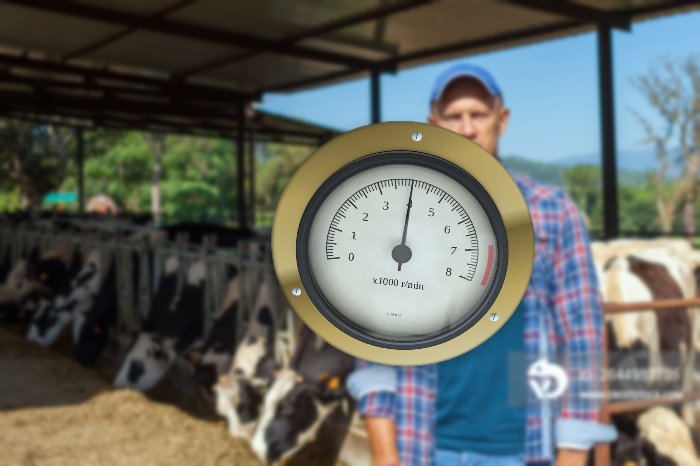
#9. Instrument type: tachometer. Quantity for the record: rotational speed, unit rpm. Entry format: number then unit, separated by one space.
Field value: 4000 rpm
